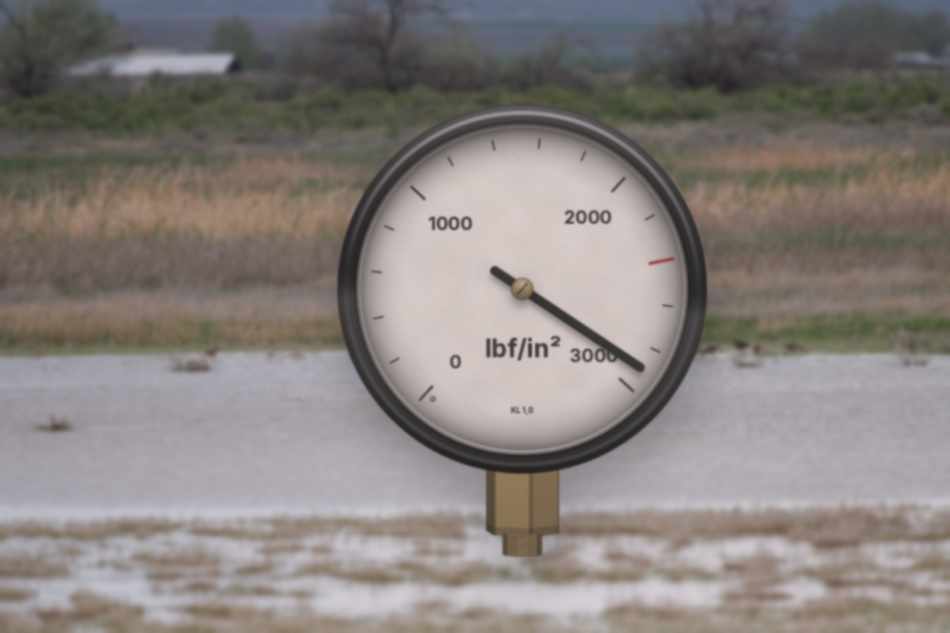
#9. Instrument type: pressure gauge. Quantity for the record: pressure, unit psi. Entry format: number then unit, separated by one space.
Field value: 2900 psi
